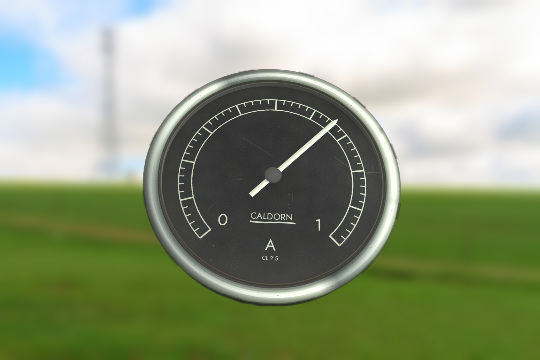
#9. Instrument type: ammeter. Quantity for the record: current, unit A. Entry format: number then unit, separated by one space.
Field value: 0.66 A
